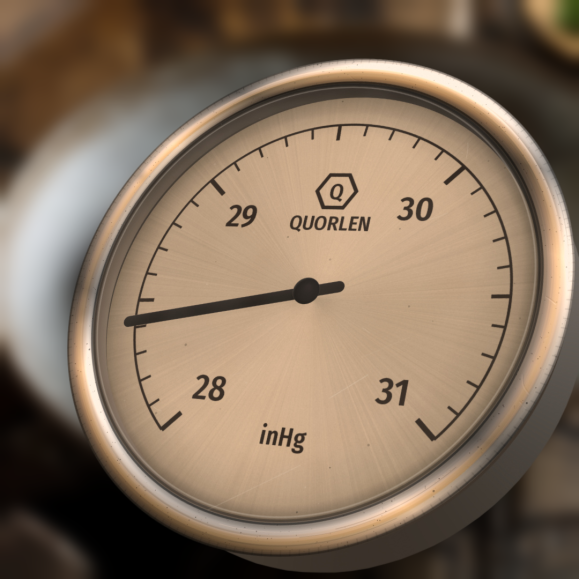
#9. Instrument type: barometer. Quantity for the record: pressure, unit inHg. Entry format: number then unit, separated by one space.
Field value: 28.4 inHg
